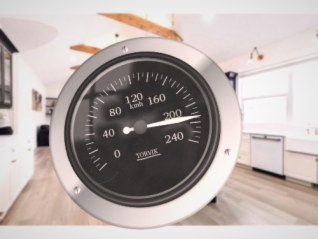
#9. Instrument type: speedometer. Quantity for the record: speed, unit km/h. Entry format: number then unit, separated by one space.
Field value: 215 km/h
